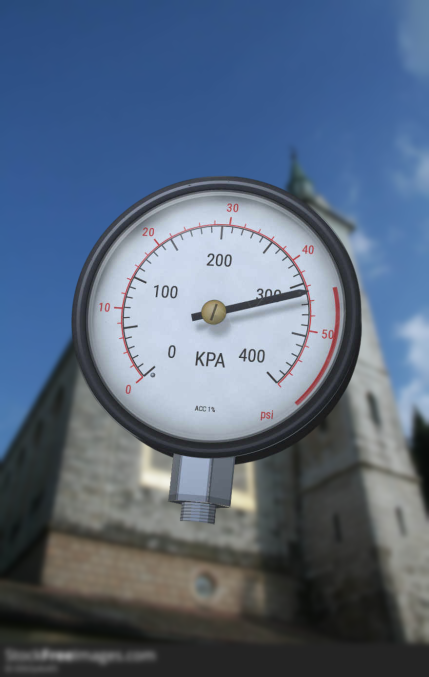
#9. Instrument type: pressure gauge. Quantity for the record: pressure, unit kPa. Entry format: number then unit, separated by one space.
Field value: 310 kPa
